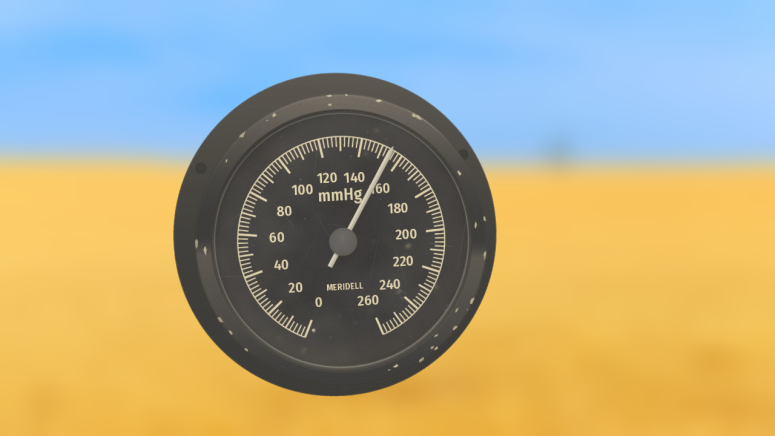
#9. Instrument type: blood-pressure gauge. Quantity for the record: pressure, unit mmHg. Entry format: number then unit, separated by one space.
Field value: 154 mmHg
